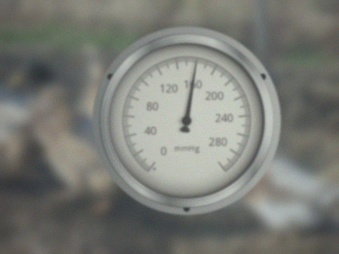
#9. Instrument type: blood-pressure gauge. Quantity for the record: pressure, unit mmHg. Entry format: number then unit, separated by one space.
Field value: 160 mmHg
